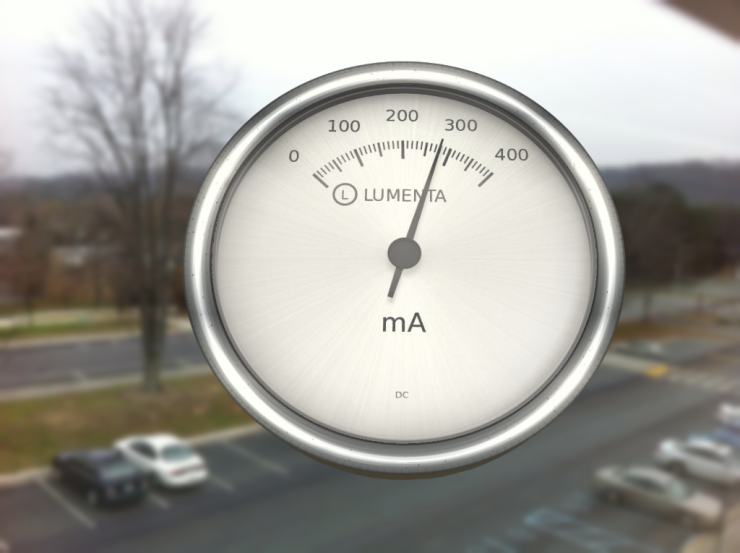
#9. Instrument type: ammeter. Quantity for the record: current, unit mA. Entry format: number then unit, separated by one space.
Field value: 280 mA
